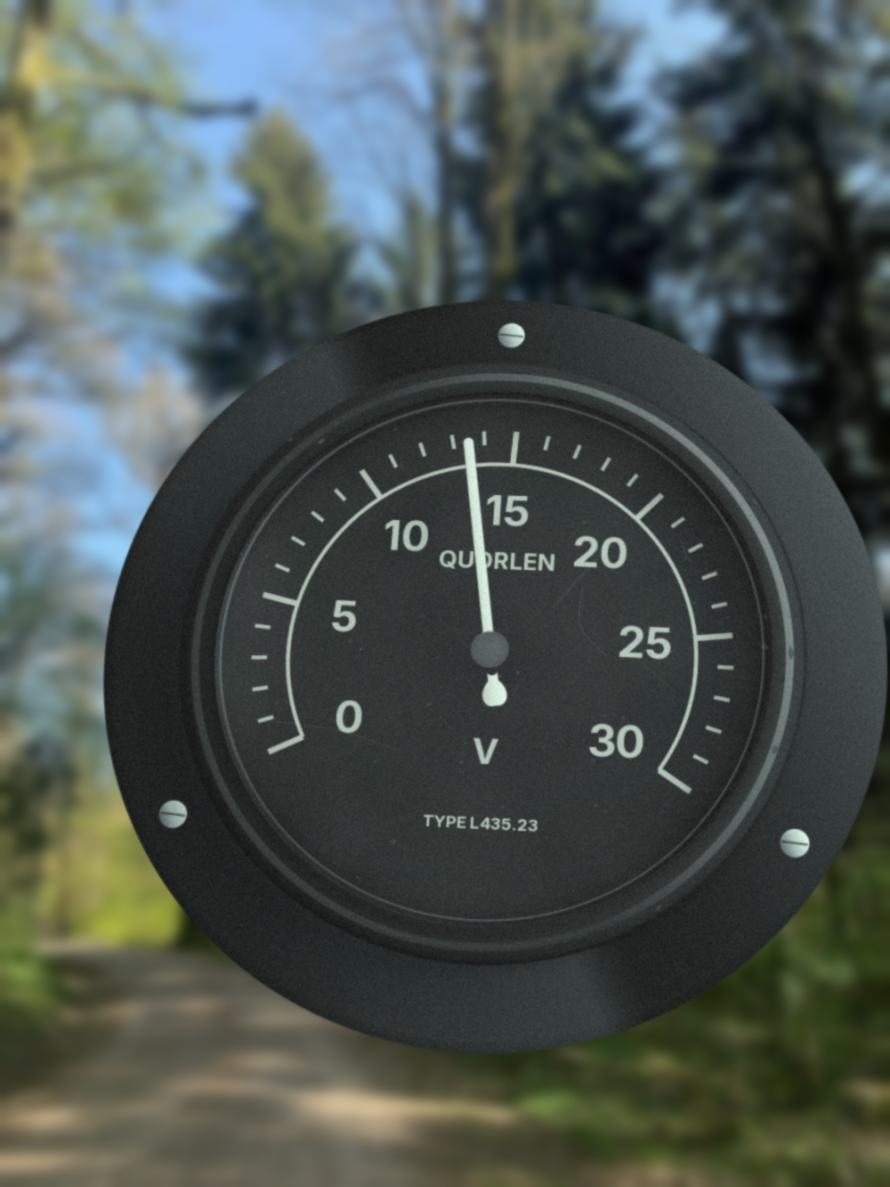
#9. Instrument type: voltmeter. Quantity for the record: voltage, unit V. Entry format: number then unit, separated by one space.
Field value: 13.5 V
